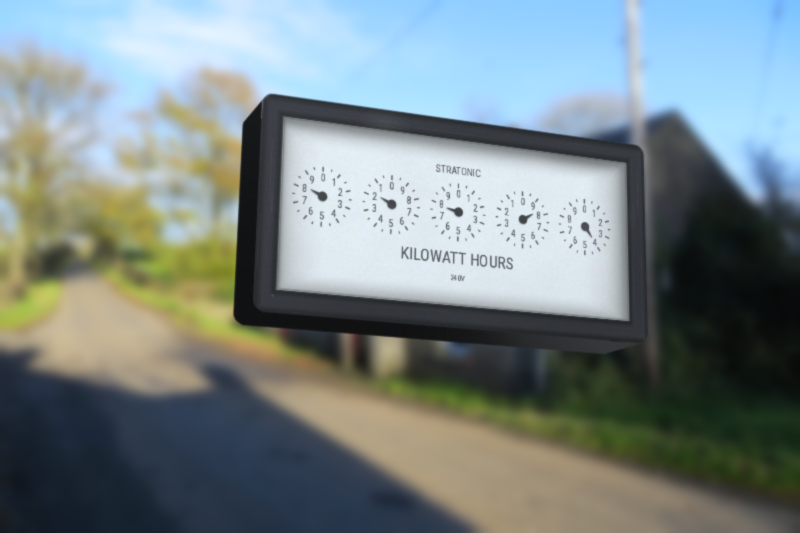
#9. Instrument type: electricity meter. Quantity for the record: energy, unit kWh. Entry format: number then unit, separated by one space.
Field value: 81784 kWh
